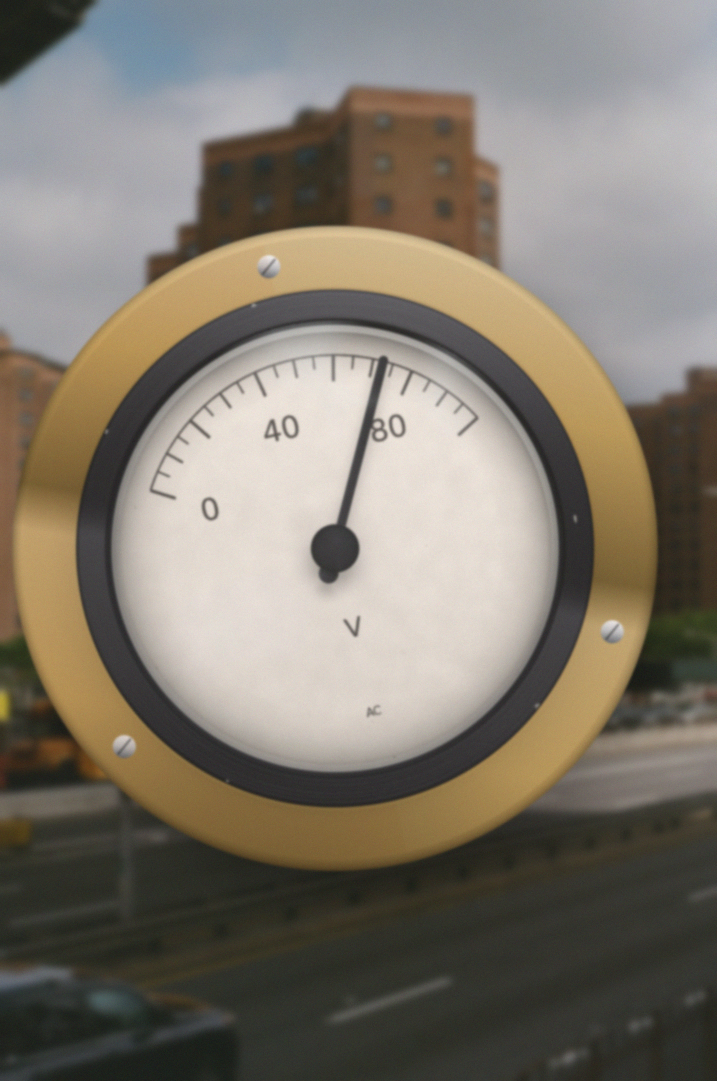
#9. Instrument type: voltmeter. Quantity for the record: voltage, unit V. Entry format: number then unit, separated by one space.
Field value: 72.5 V
